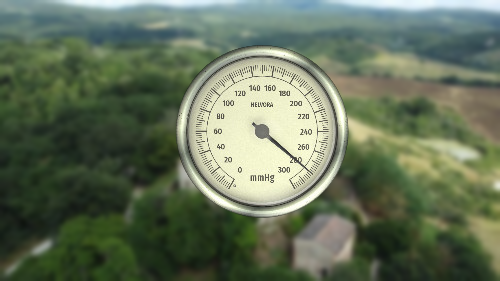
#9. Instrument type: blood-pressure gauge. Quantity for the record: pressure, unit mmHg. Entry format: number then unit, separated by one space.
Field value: 280 mmHg
